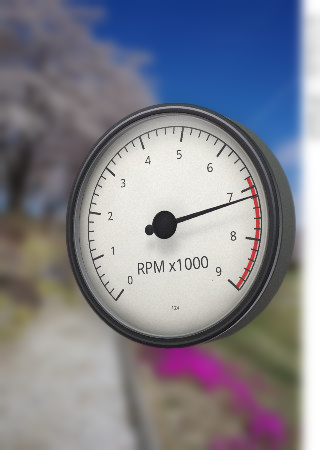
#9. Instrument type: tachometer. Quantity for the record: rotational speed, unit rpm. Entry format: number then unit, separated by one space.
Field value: 7200 rpm
